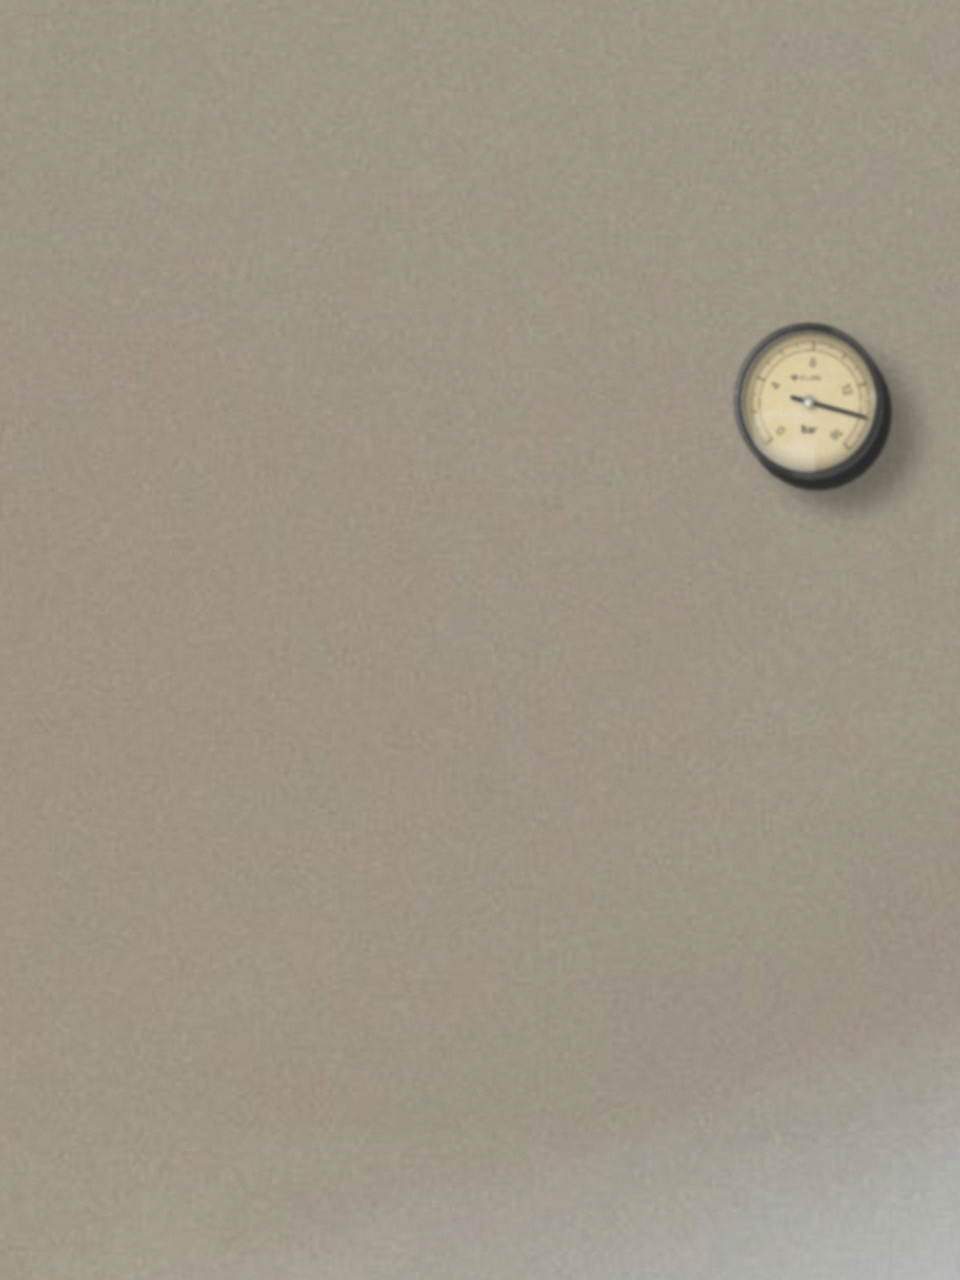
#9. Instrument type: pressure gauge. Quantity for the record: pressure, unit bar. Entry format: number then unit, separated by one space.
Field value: 14 bar
